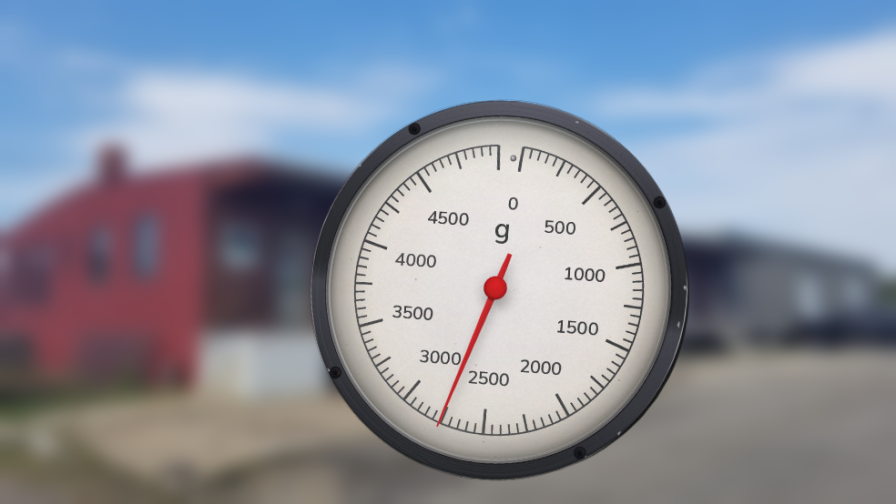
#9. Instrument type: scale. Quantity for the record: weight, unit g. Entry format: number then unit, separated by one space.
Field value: 2750 g
